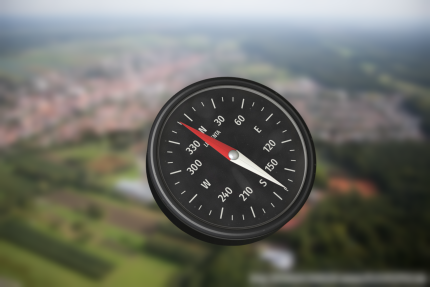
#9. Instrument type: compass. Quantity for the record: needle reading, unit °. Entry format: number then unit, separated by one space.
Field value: 350 °
